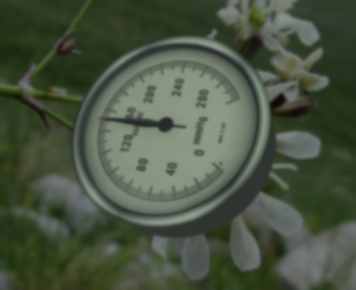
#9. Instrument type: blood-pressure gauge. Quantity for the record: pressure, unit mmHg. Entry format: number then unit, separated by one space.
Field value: 150 mmHg
